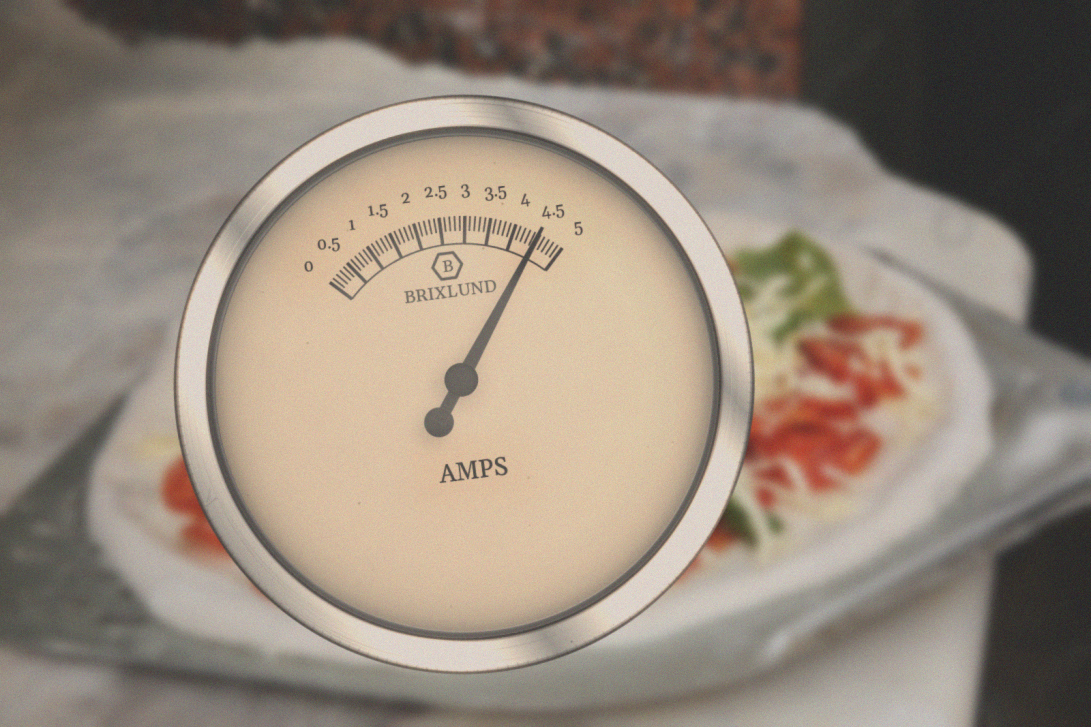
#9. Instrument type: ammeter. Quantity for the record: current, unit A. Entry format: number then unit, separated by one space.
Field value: 4.5 A
